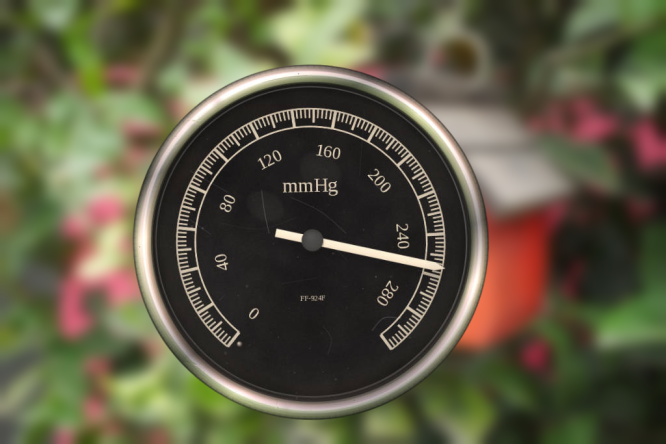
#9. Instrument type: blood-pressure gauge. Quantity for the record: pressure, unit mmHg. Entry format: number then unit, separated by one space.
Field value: 256 mmHg
